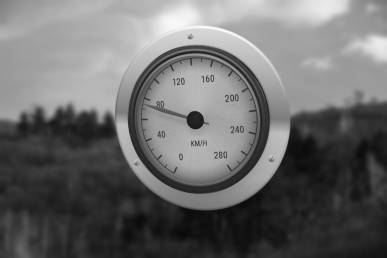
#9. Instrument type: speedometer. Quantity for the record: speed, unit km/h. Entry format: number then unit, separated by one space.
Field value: 75 km/h
